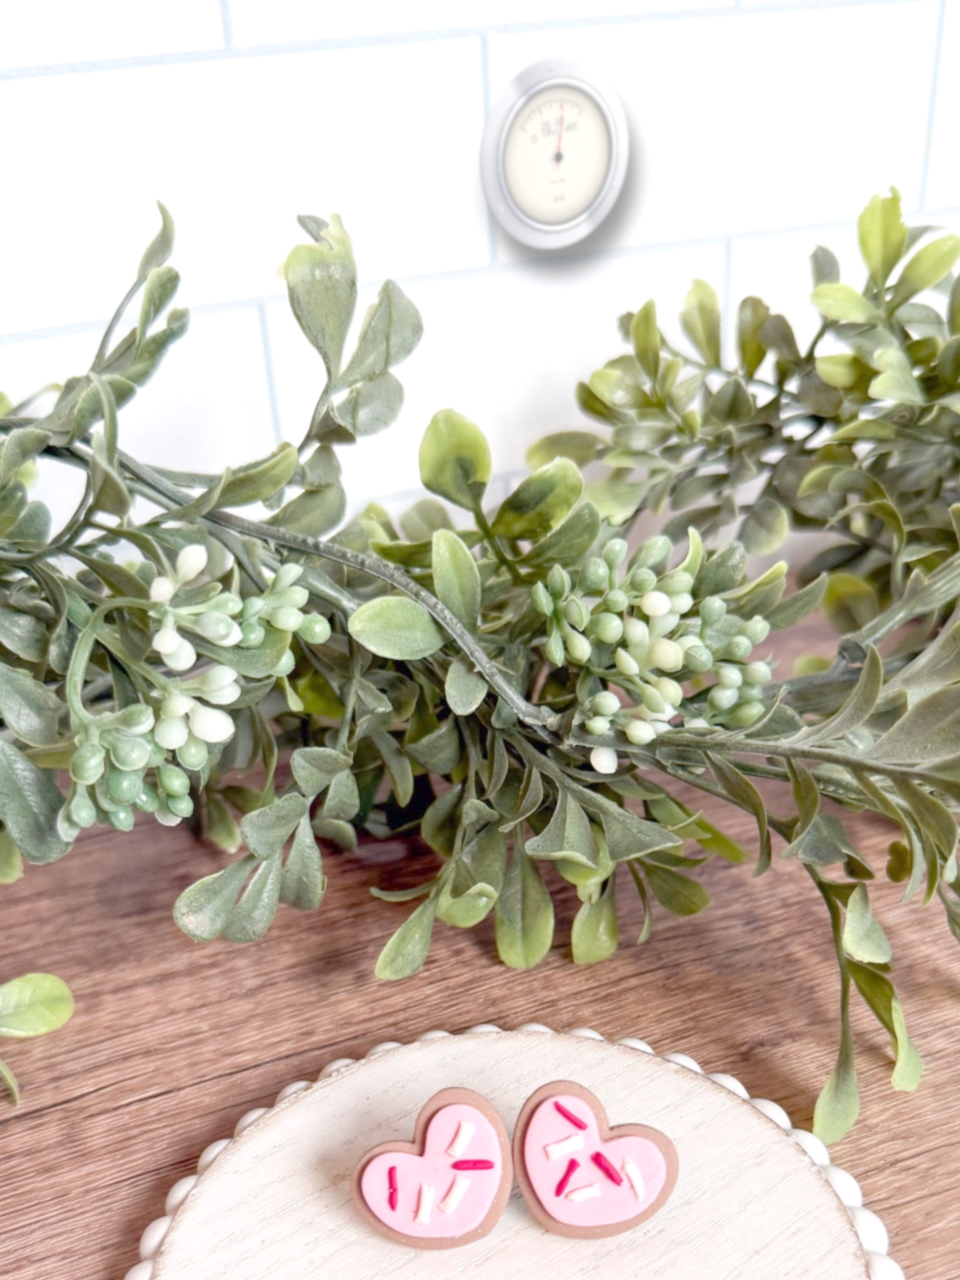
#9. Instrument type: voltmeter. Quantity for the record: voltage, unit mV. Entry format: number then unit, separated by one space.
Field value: 40 mV
